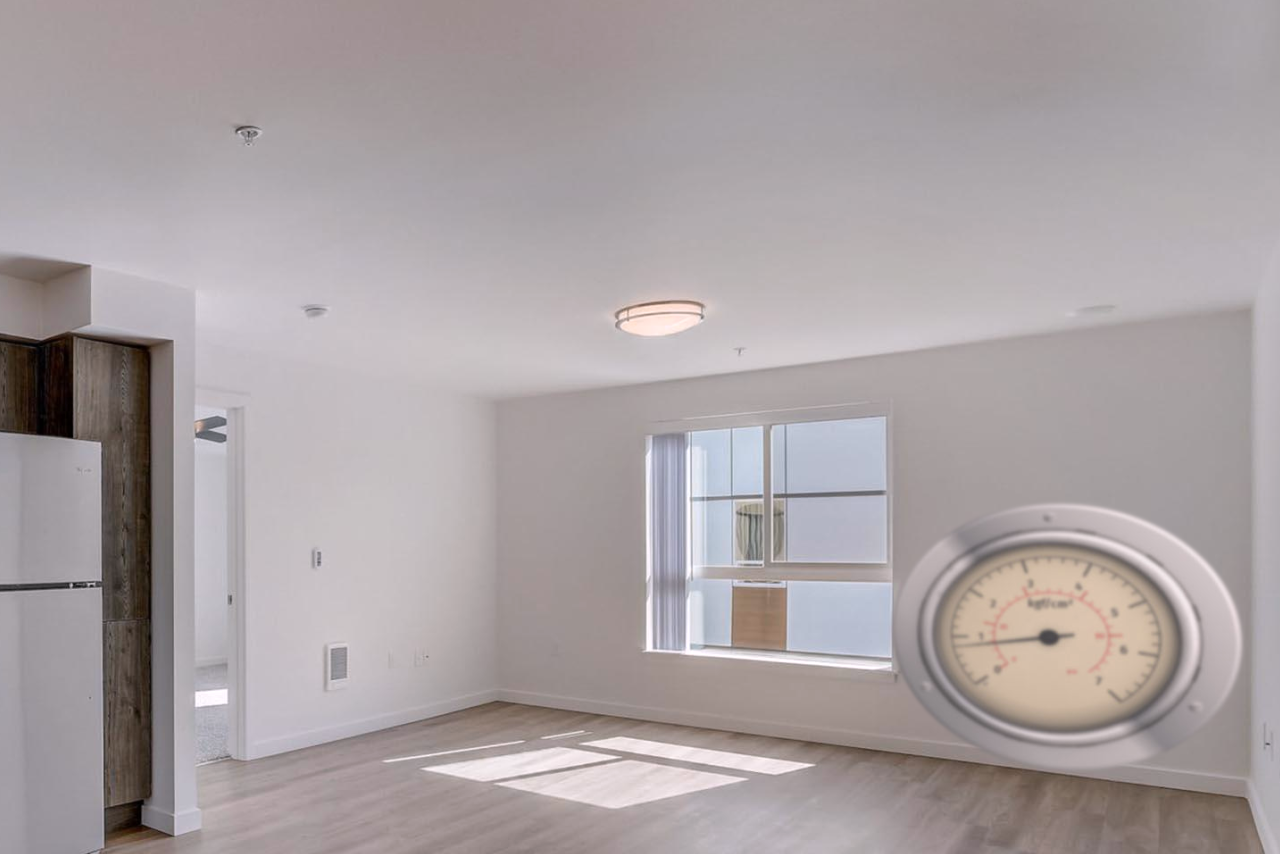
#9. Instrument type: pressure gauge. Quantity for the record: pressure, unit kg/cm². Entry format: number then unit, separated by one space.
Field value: 0.8 kg/cm²
